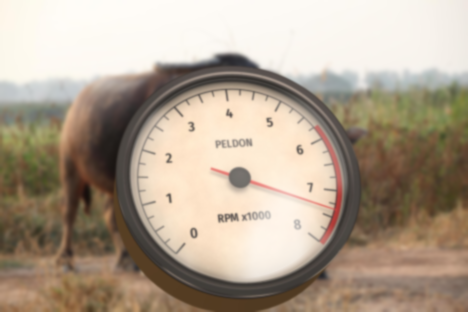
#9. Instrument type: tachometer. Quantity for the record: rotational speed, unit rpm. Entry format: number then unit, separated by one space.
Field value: 7375 rpm
